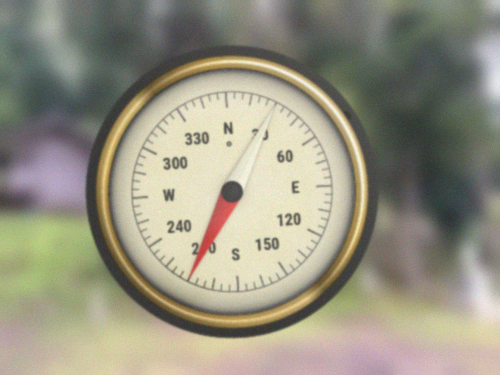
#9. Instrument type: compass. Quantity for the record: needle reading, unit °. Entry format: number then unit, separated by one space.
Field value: 210 °
